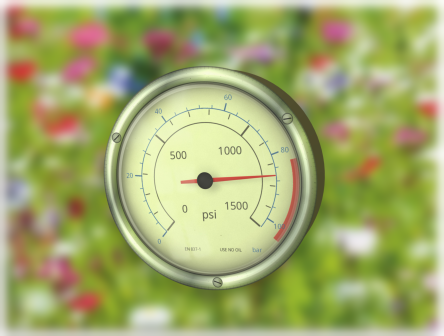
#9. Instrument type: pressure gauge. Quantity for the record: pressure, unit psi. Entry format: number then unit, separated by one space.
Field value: 1250 psi
